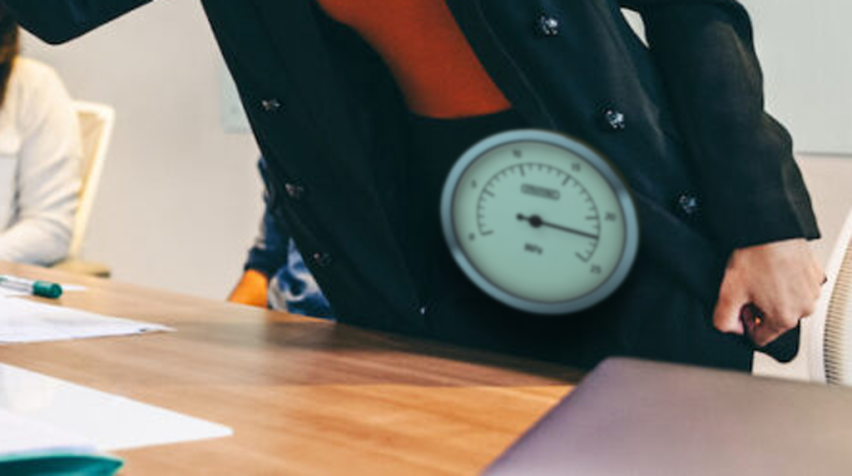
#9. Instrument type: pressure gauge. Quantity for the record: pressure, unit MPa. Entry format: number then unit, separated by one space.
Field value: 22 MPa
